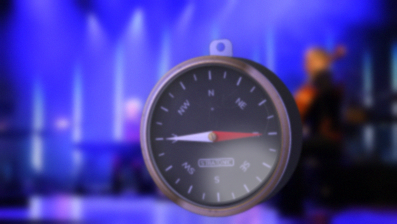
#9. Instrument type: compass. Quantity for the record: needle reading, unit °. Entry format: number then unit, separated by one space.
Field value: 90 °
